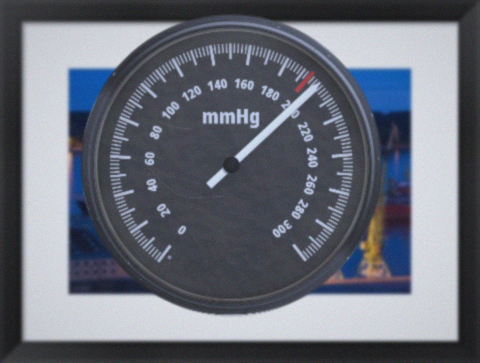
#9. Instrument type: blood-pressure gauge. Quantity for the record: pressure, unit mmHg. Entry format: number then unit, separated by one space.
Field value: 200 mmHg
